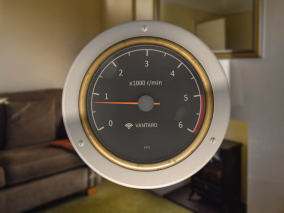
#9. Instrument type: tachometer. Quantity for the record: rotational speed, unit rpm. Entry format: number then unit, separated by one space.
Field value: 750 rpm
